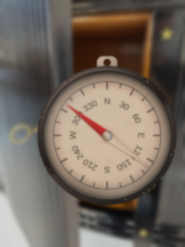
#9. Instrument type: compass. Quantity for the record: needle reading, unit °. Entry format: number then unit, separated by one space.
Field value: 307.5 °
